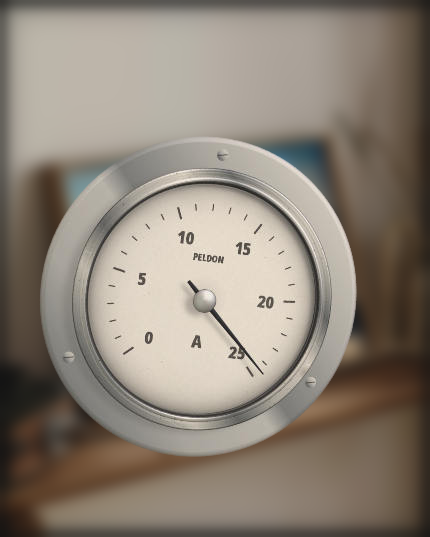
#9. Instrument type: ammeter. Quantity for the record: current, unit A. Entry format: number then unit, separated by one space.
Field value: 24.5 A
